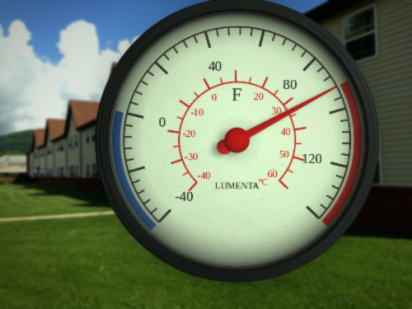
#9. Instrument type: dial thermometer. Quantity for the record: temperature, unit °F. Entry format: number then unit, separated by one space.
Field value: 92 °F
